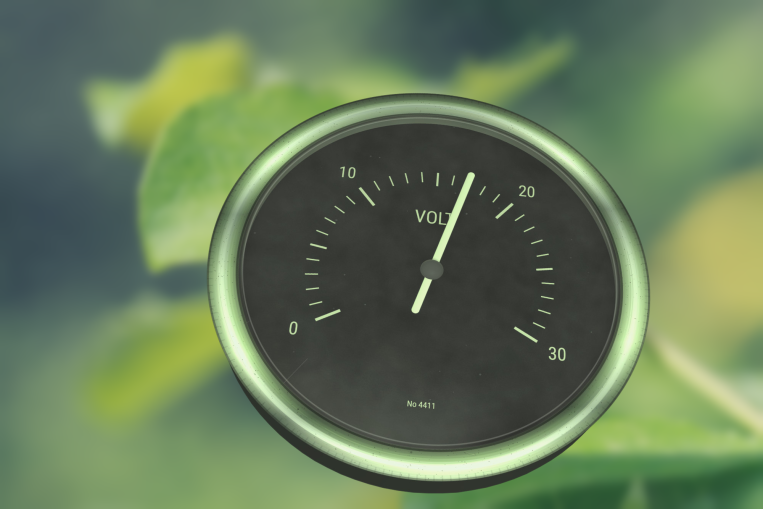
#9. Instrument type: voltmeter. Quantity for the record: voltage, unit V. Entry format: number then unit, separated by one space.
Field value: 17 V
